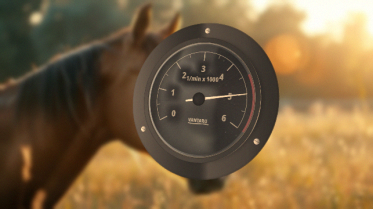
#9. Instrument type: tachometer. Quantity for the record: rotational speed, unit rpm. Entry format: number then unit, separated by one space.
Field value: 5000 rpm
